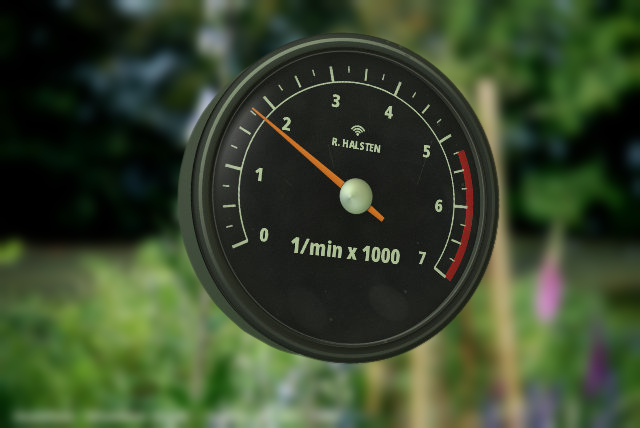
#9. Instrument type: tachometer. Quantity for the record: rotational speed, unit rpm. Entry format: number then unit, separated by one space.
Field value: 1750 rpm
